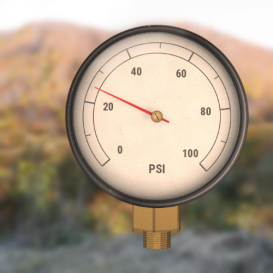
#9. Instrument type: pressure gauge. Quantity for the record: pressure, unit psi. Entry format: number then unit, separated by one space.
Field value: 25 psi
